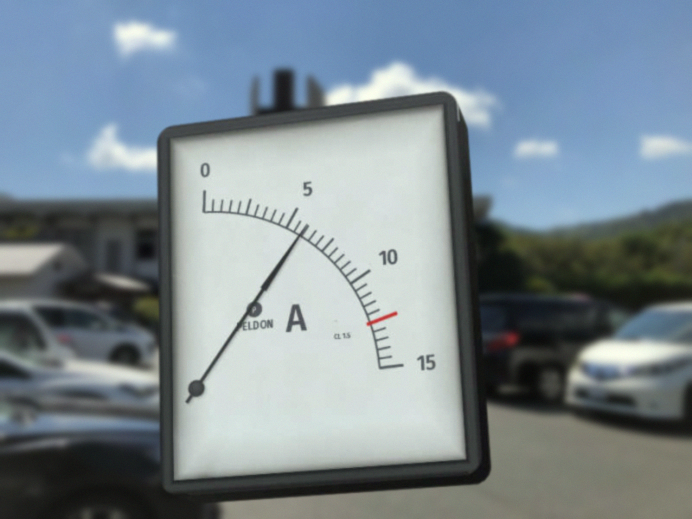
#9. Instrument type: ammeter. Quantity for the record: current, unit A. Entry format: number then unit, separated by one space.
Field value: 6 A
